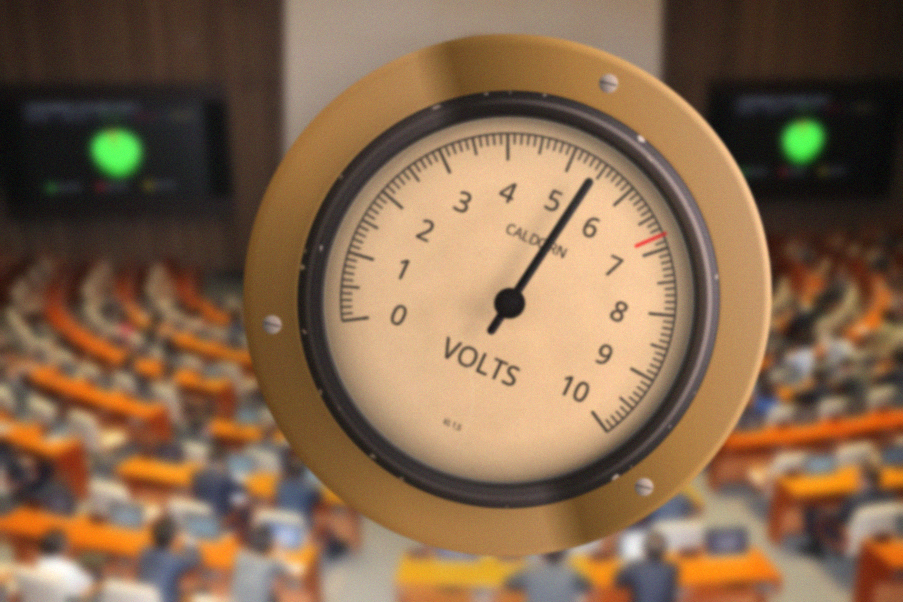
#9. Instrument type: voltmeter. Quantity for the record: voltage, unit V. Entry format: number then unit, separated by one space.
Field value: 5.4 V
